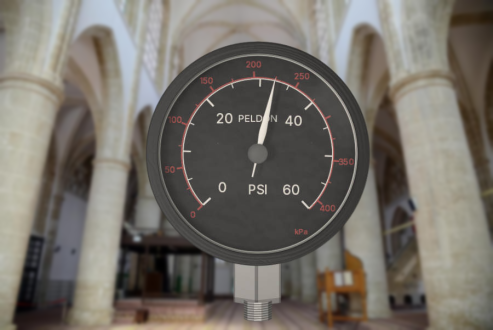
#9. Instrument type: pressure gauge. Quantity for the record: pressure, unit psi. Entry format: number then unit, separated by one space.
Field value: 32.5 psi
